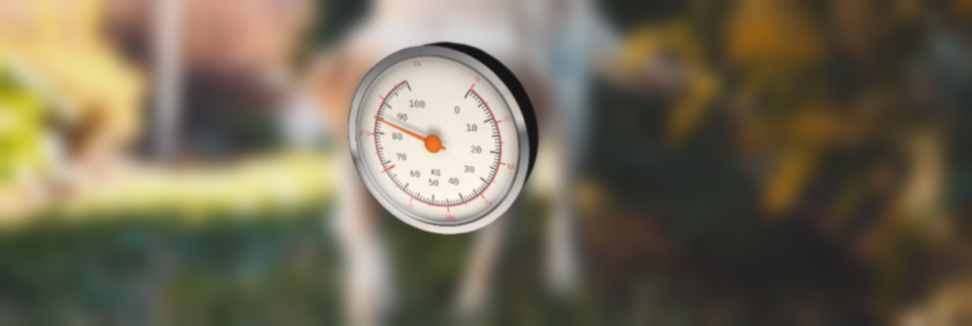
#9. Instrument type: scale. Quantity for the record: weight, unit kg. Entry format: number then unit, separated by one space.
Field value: 85 kg
